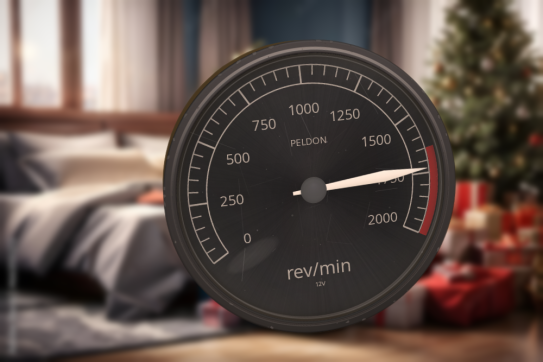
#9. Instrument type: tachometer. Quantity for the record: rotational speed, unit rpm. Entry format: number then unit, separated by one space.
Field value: 1725 rpm
